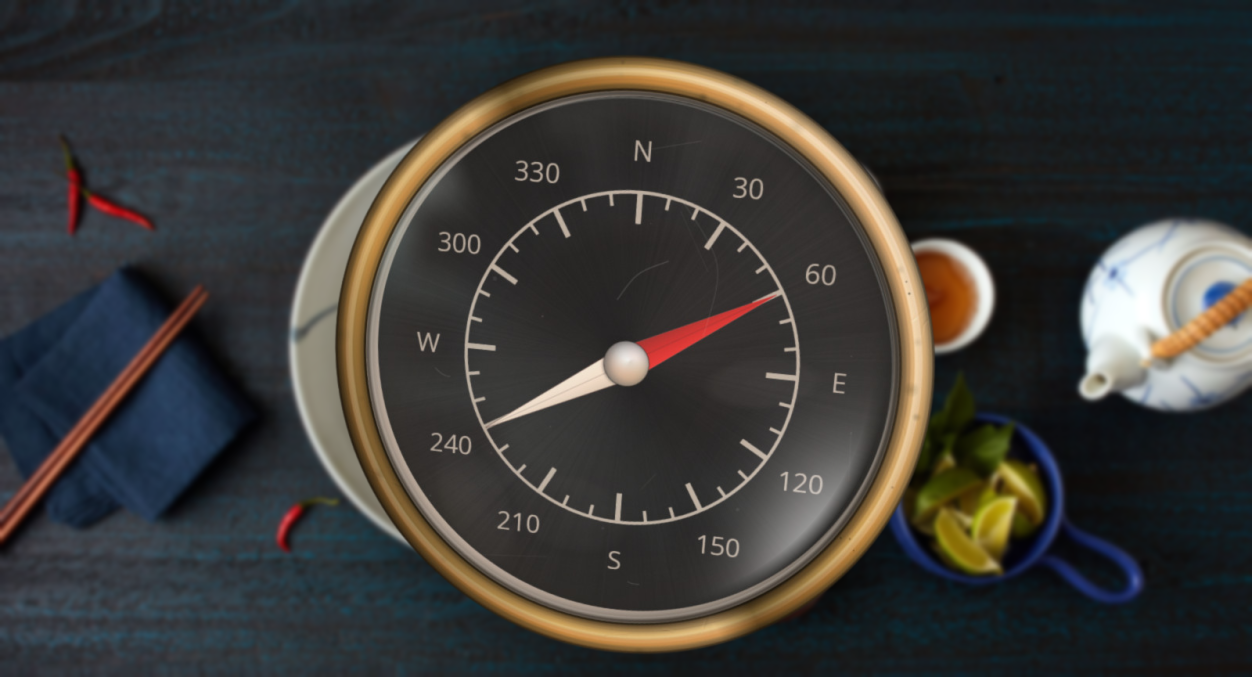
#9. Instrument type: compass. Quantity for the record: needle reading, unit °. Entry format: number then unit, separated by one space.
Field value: 60 °
